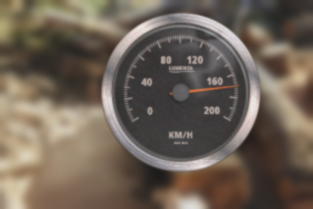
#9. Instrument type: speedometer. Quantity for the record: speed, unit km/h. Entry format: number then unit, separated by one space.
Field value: 170 km/h
